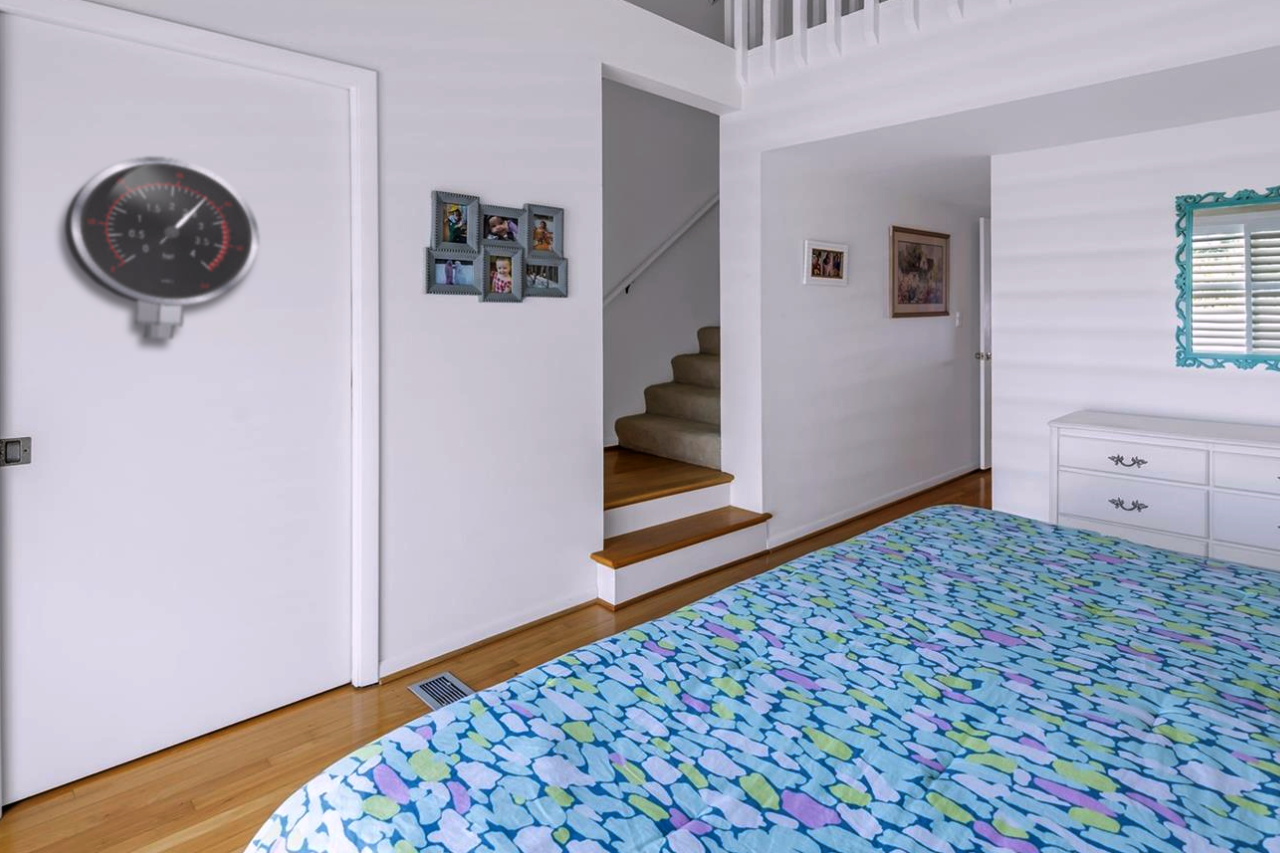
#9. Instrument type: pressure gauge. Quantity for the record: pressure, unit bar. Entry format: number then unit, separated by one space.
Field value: 2.5 bar
